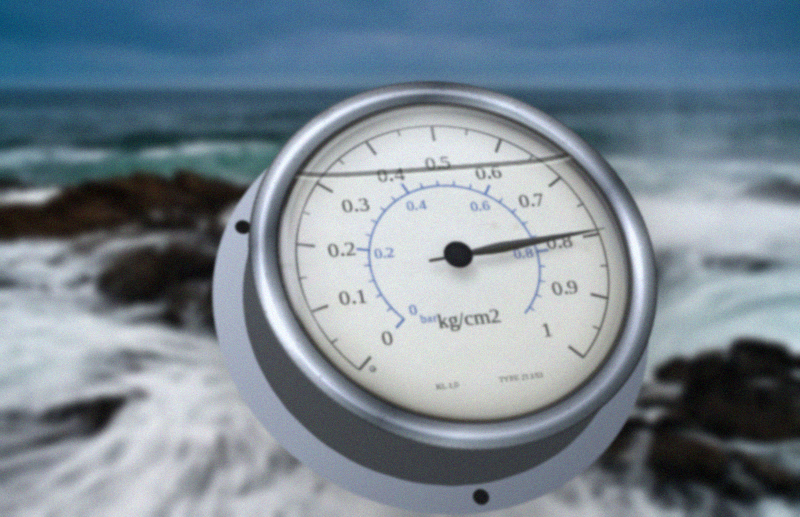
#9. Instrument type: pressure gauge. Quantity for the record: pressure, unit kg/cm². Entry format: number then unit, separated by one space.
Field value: 0.8 kg/cm²
